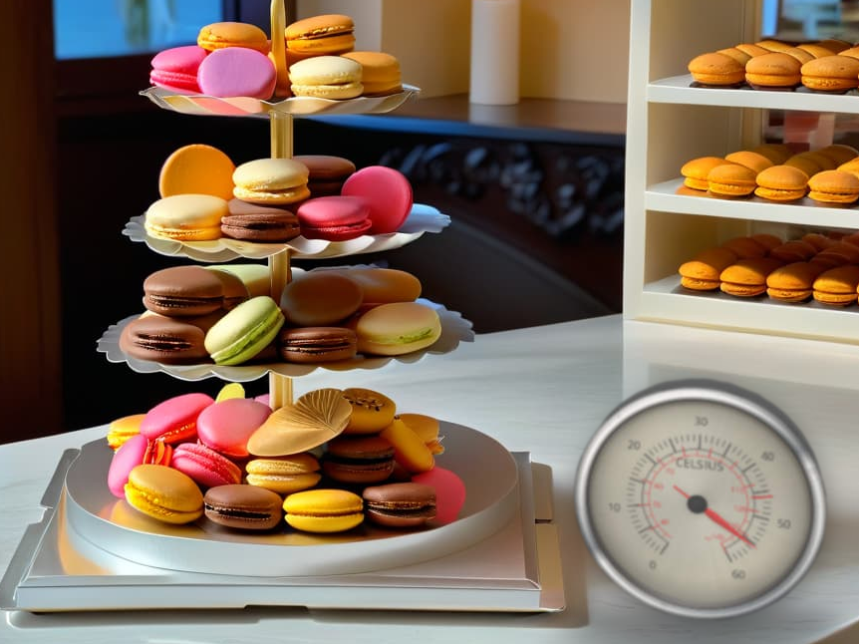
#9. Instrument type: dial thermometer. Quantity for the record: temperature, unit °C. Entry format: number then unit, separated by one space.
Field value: 55 °C
